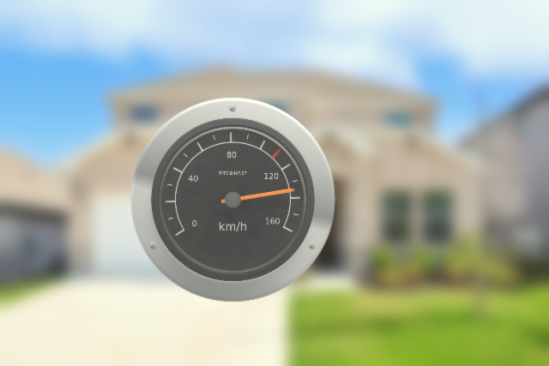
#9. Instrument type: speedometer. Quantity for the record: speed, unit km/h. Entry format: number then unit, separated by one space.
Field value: 135 km/h
